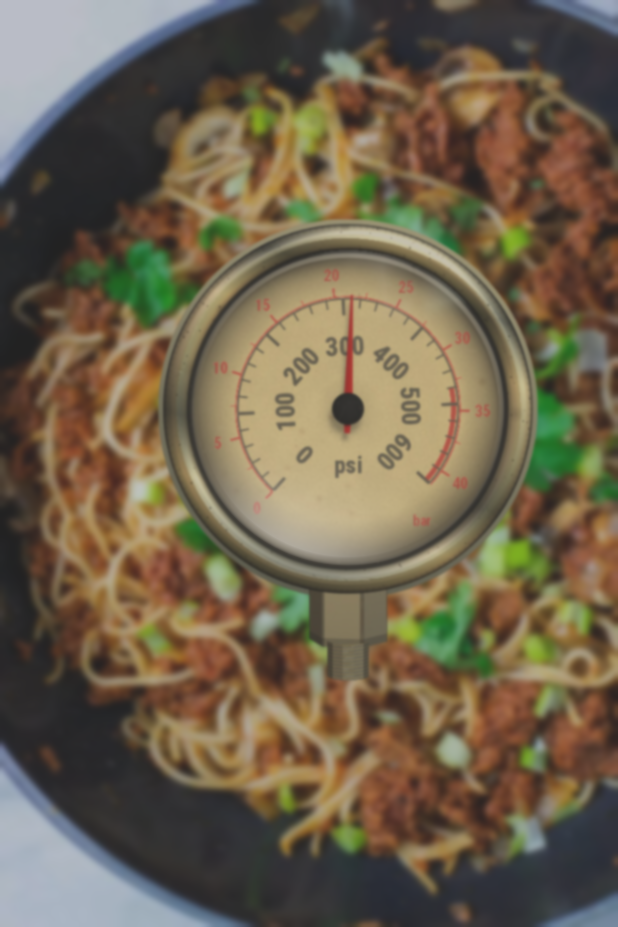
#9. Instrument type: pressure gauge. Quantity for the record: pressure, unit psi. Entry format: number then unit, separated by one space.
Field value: 310 psi
